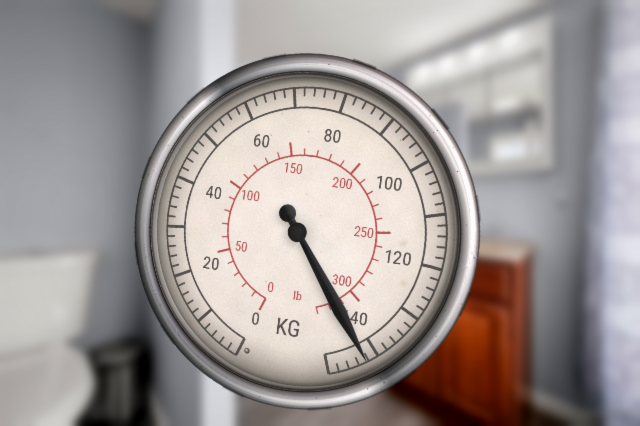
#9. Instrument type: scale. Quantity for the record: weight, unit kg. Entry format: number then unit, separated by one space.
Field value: 142 kg
